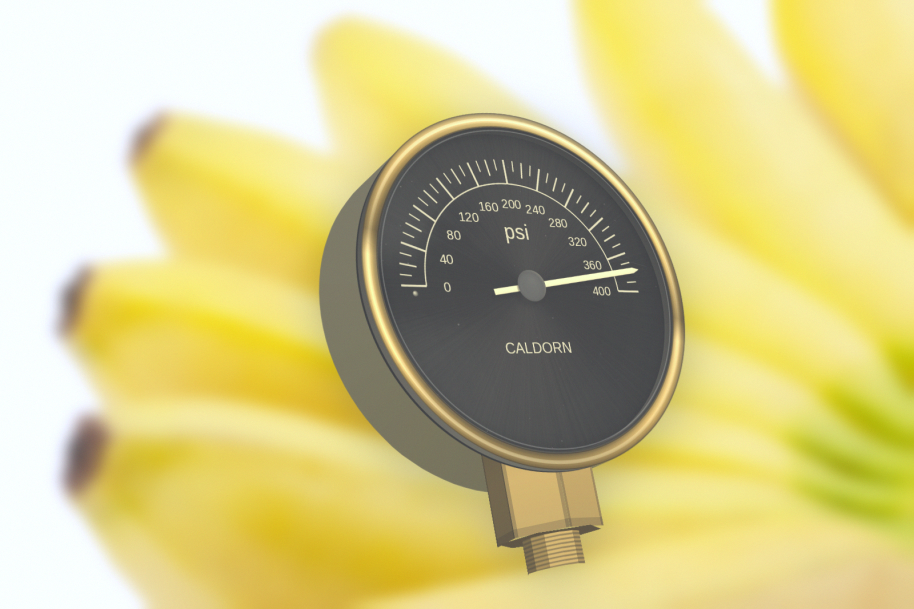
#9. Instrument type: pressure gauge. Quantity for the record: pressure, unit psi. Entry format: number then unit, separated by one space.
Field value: 380 psi
